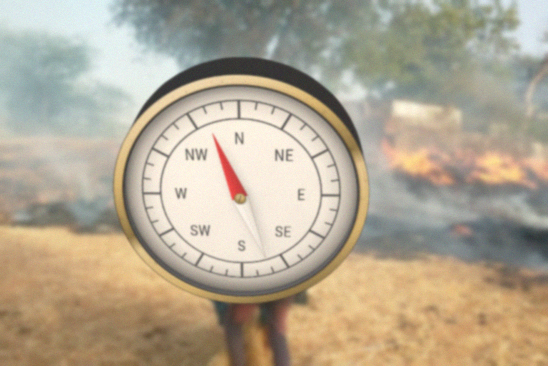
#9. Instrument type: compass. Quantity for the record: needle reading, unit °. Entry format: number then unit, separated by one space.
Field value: 340 °
